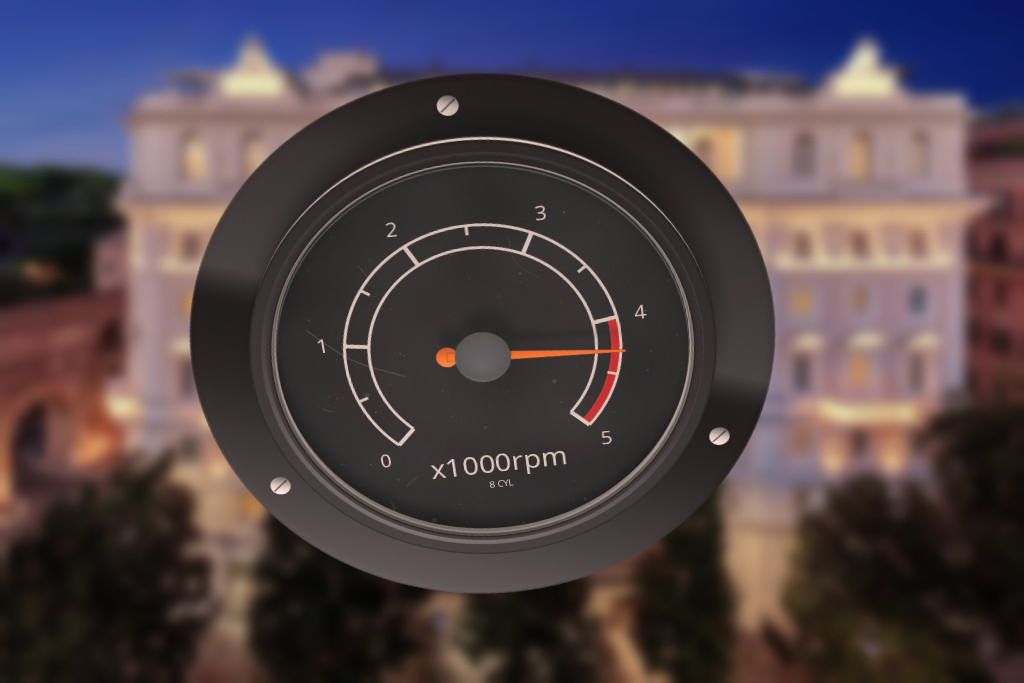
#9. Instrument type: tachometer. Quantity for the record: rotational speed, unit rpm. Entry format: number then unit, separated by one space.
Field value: 4250 rpm
